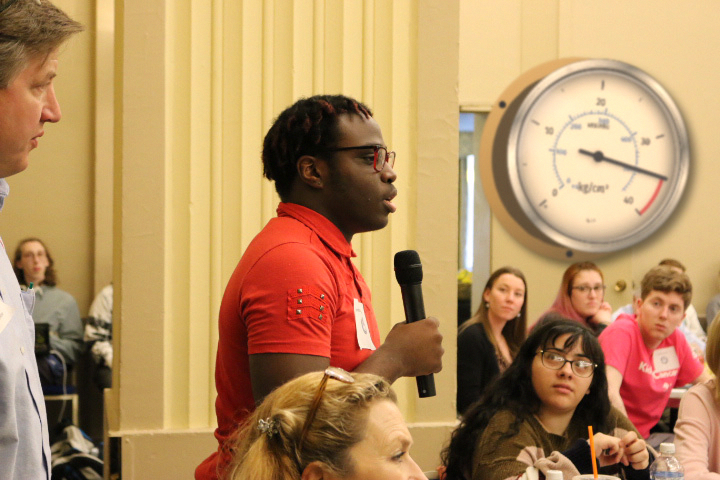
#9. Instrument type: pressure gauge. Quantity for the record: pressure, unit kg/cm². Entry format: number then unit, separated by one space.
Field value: 35 kg/cm²
